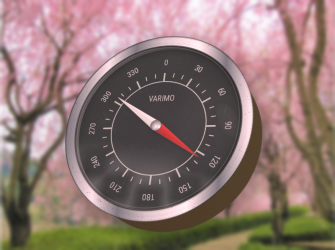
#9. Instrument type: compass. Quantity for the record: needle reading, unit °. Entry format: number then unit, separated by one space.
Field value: 125 °
